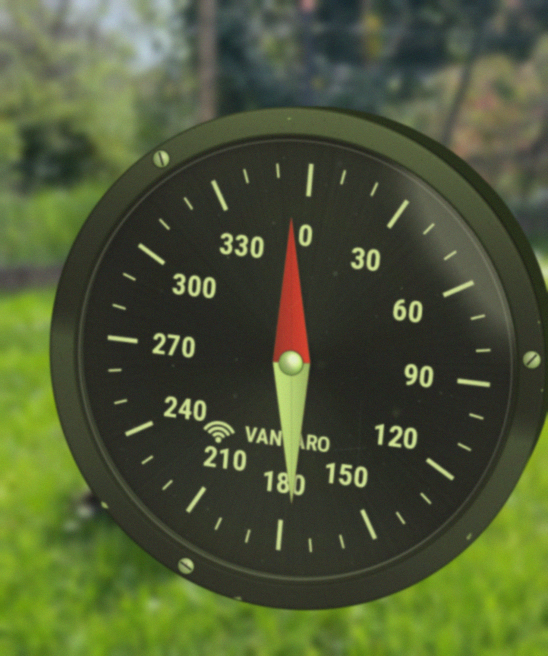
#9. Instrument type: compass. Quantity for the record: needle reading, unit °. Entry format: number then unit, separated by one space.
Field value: 355 °
